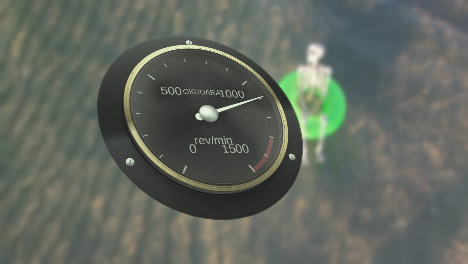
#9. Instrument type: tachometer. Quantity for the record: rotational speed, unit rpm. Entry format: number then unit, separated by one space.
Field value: 1100 rpm
